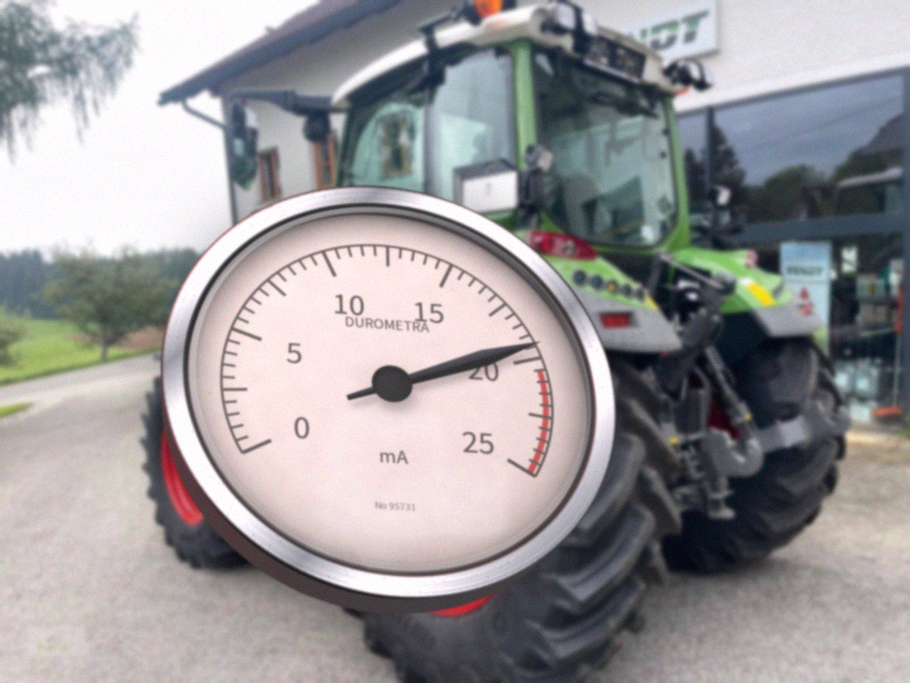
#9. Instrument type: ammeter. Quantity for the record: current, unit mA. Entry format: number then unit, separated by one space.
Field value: 19.5 mA
